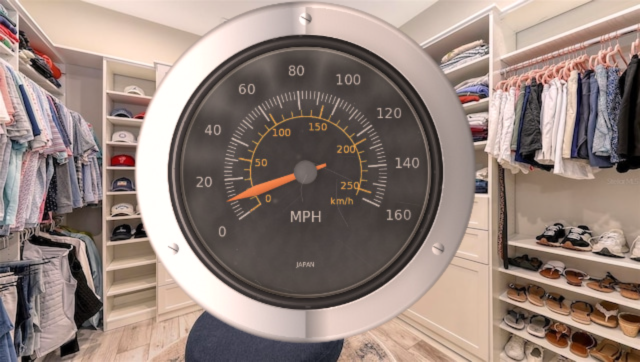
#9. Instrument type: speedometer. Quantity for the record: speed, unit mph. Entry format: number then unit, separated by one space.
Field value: 10 mph
